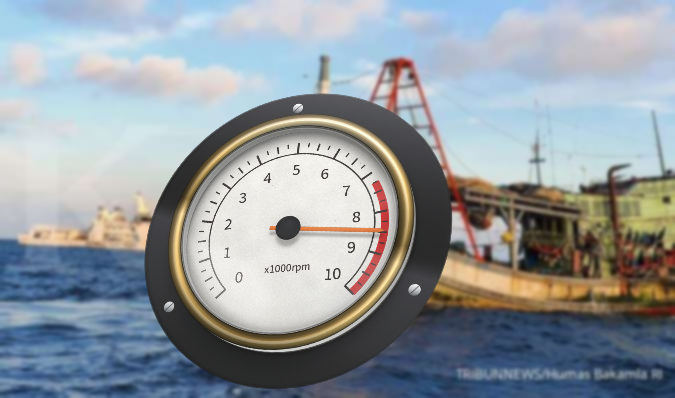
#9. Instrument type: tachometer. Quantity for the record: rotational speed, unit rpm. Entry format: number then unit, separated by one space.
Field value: 8500 rpm
